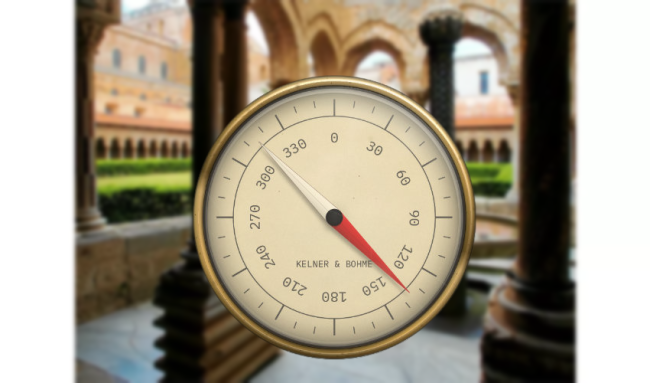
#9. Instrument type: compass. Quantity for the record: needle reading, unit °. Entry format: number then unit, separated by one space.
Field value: 135 °
